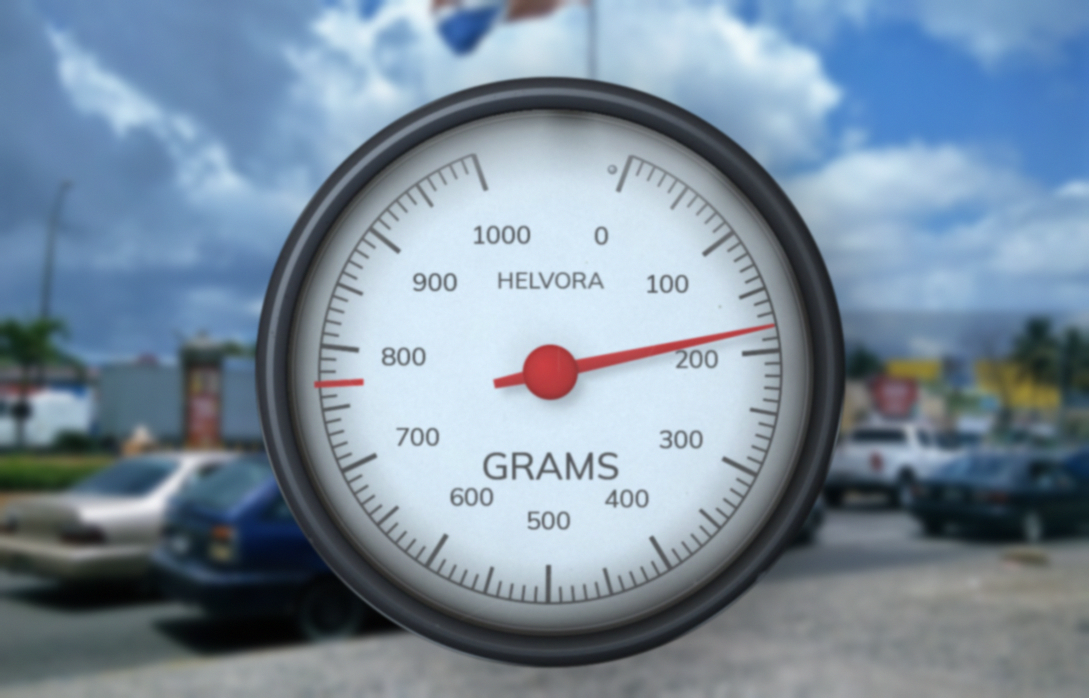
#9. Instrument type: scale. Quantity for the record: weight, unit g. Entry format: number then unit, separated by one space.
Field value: 180 g
